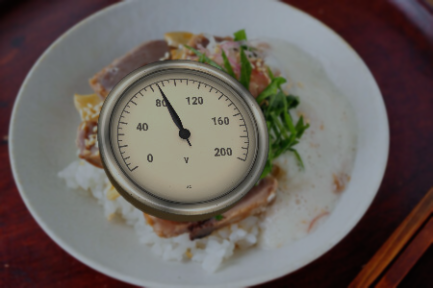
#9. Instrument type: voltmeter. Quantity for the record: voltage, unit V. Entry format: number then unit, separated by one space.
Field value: 85 V
